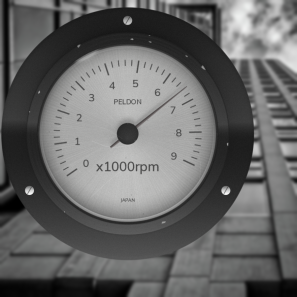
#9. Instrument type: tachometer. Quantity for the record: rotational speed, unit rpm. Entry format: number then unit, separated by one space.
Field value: 6600 rpm
